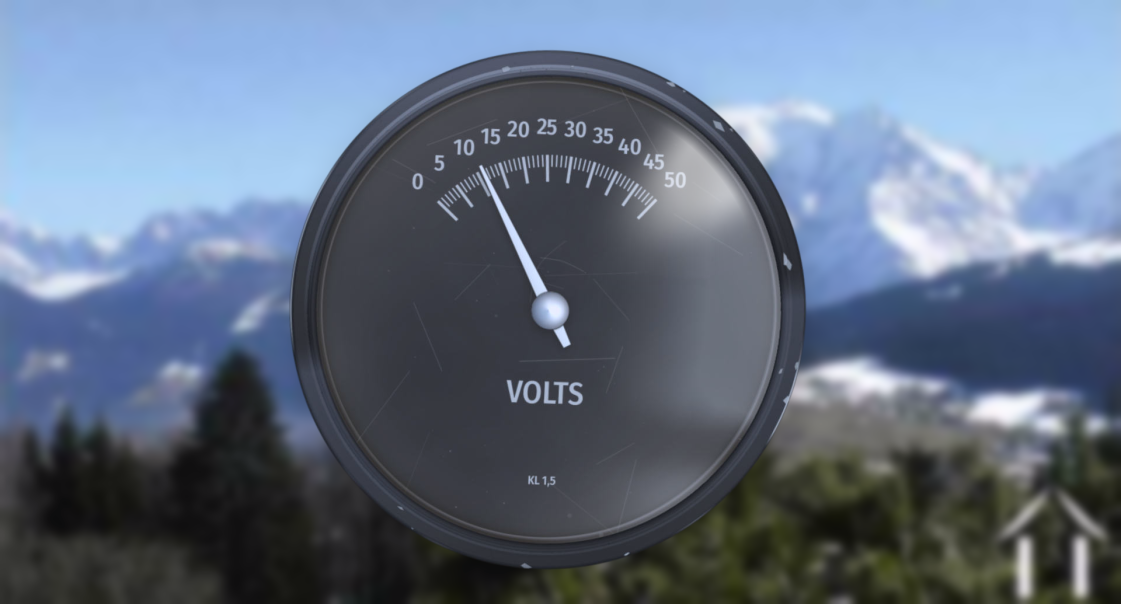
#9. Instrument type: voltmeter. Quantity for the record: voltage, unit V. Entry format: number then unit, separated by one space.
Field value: 11 V
